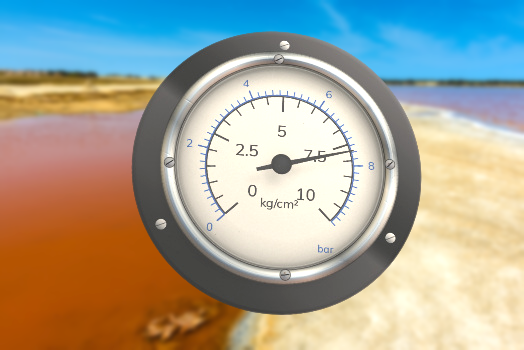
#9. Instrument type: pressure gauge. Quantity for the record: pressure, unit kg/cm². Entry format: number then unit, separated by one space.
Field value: 7.75 kg/cm²
